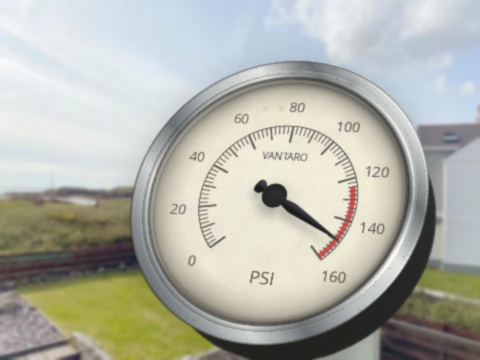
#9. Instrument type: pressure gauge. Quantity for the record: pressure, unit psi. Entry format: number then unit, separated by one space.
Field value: 150 psi
